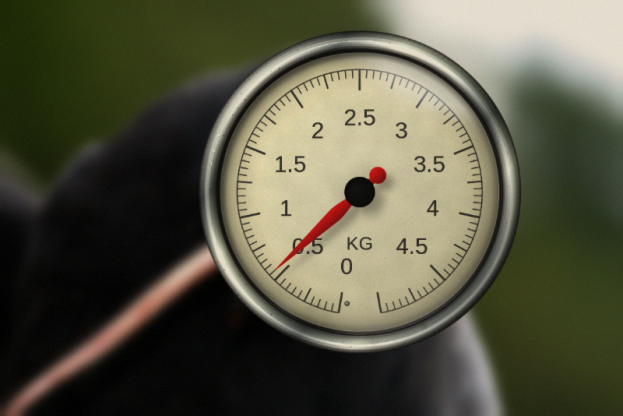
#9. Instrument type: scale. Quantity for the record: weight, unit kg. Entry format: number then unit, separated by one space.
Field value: 0.55 kg
